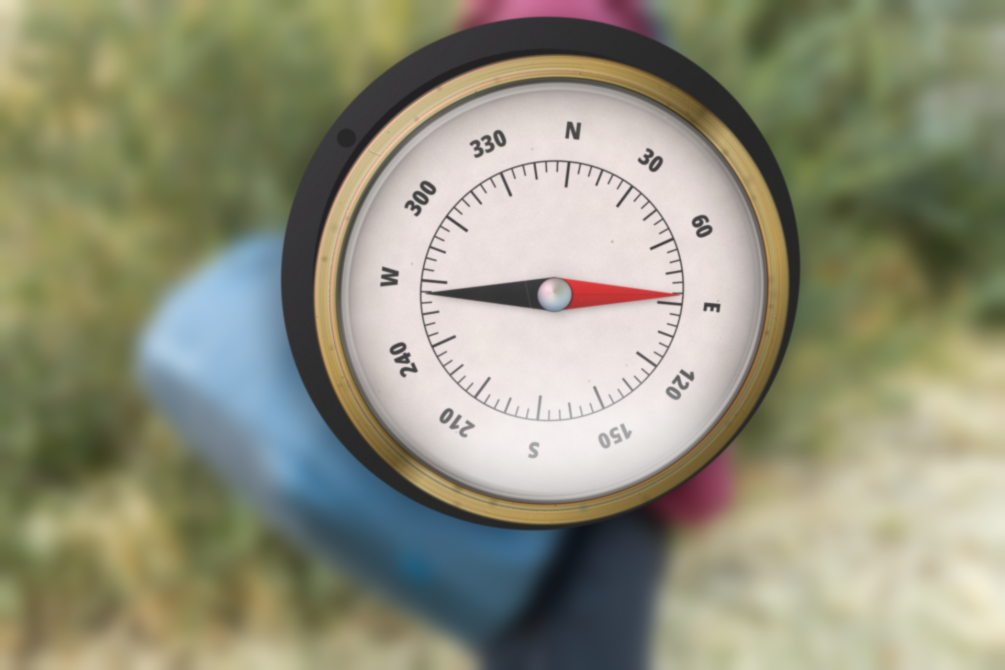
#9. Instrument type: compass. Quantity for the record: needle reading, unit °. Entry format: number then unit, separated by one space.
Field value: 85 °
